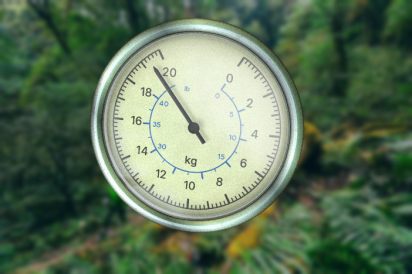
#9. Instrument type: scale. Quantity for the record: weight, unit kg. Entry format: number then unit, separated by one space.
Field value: 19.4 kg
